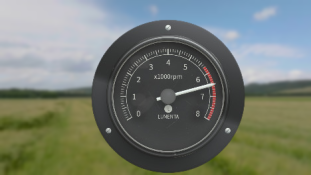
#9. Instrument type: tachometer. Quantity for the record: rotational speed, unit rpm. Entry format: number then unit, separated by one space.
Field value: 6500 rpm
